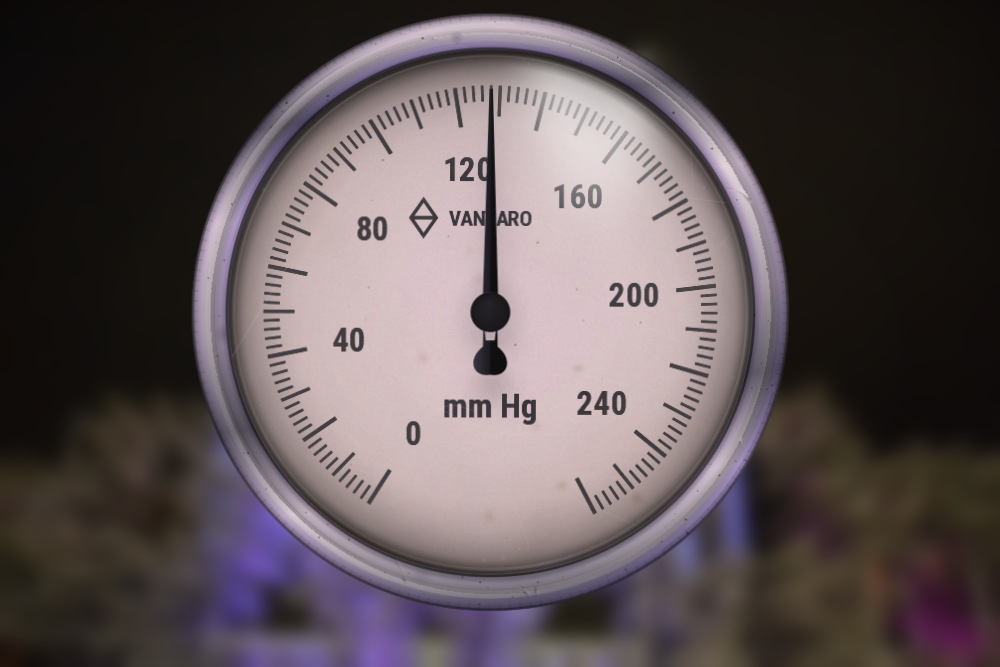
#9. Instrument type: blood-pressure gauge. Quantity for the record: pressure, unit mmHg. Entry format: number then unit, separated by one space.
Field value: 128 mmHg
